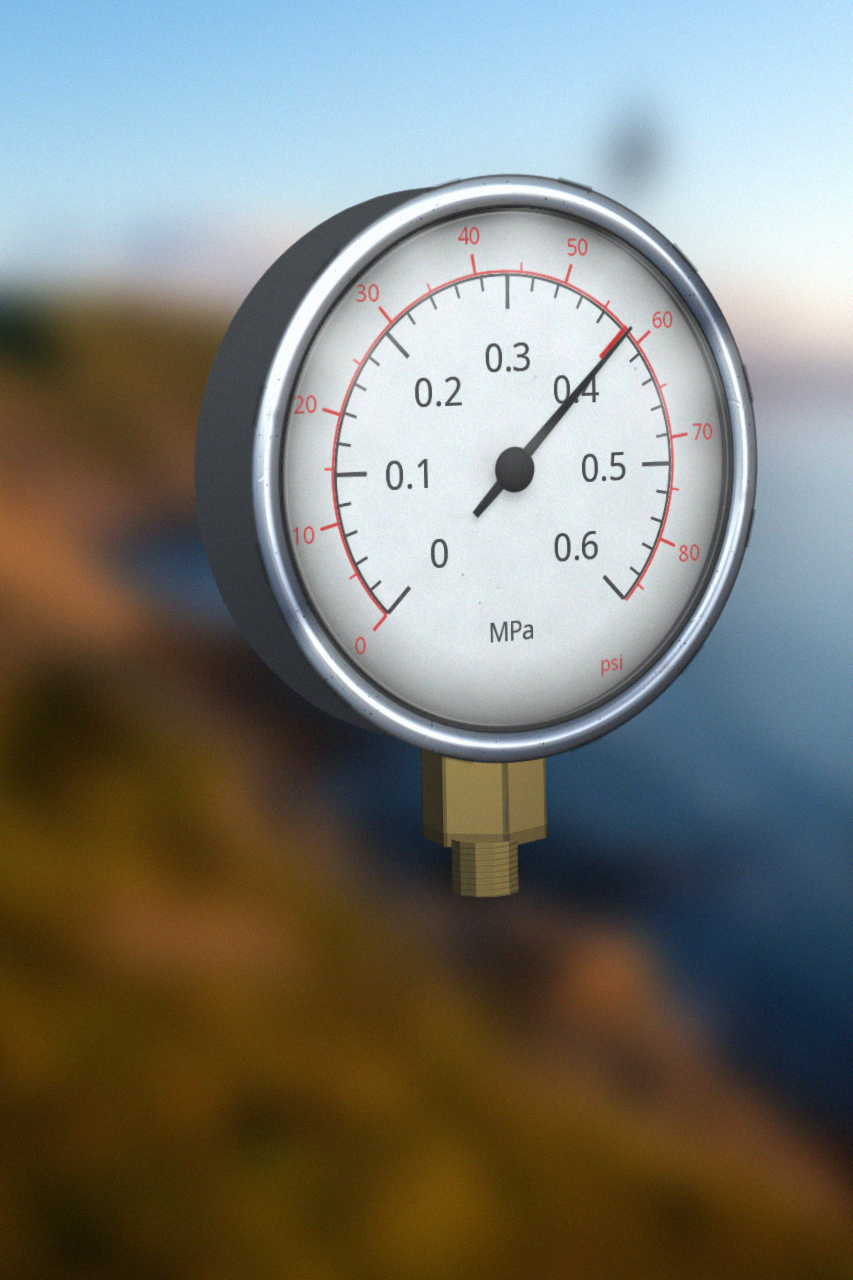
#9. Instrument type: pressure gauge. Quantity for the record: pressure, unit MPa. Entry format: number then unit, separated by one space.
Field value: 0.4 MPa
